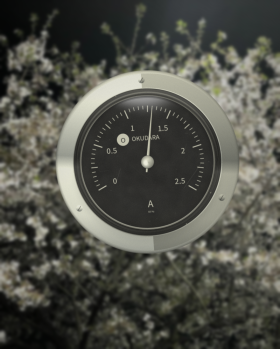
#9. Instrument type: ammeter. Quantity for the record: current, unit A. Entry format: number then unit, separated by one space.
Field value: 1.3 A
